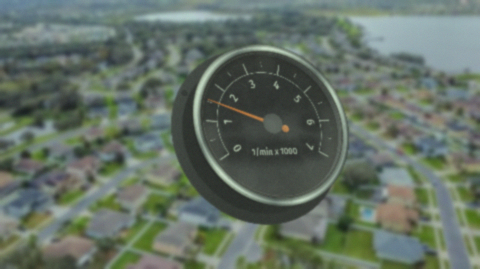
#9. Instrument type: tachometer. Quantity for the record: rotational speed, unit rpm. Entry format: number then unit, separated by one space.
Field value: 1500 rpm
